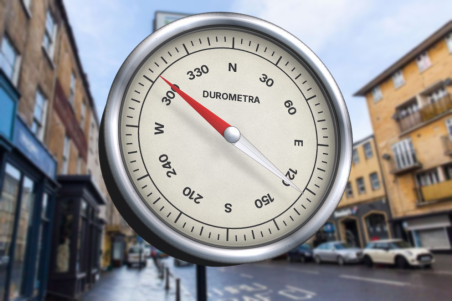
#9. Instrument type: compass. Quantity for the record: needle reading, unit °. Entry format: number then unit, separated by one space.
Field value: 305 °
